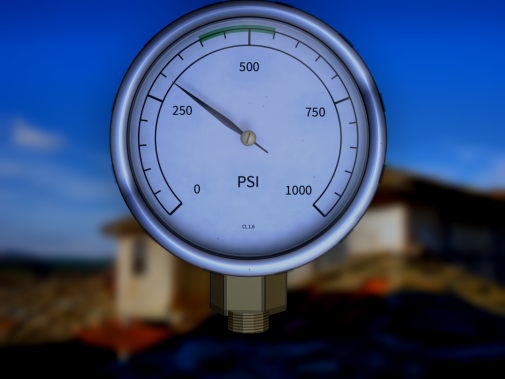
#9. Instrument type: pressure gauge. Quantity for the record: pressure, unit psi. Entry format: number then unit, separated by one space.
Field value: 300 psi
